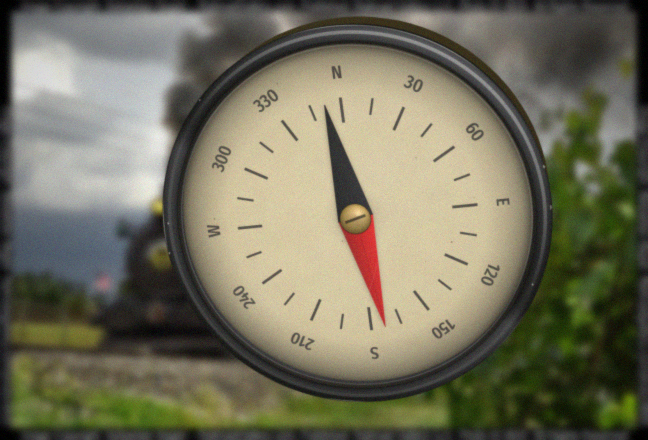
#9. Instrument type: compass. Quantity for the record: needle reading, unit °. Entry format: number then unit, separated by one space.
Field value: 172.5 °
